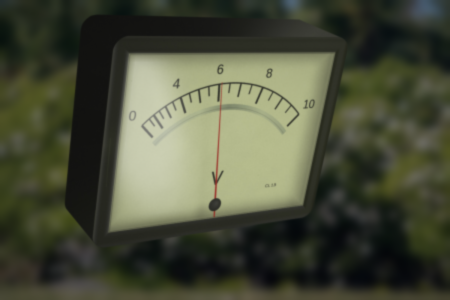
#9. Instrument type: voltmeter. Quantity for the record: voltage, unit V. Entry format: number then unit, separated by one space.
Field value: 6 V
